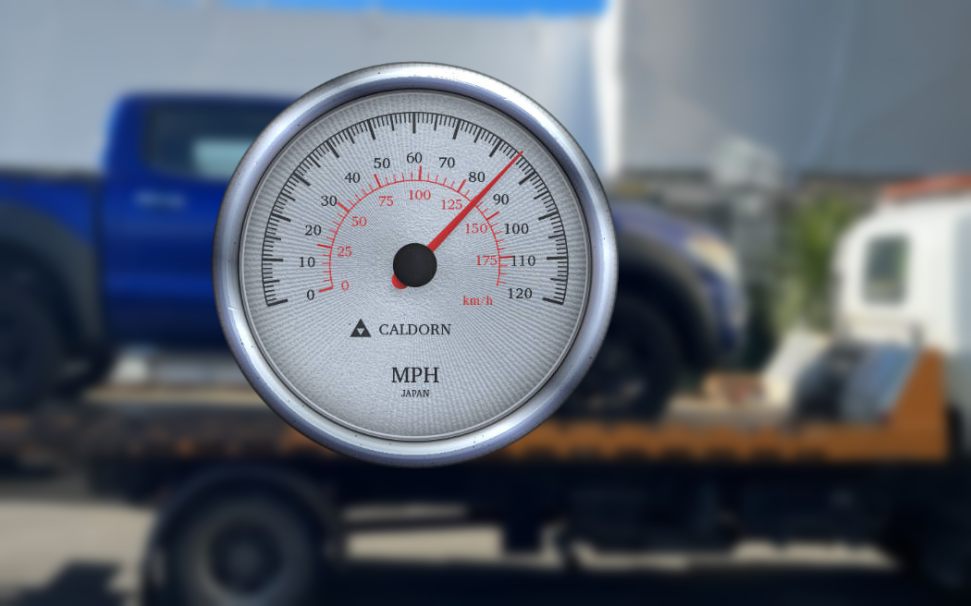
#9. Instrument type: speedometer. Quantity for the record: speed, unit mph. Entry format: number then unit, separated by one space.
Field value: 85 mph
